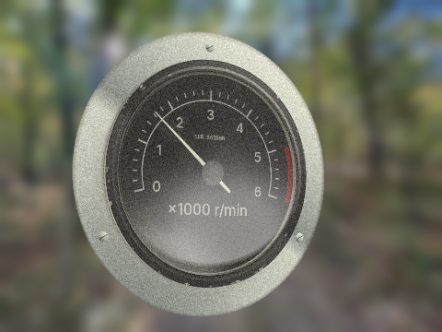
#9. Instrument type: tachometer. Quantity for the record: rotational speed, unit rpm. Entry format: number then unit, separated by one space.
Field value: 1600 rpm
